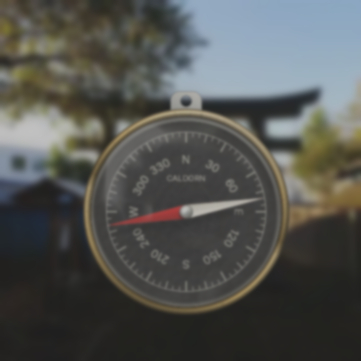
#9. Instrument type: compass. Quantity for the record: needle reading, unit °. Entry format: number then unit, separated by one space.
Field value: 260 °
